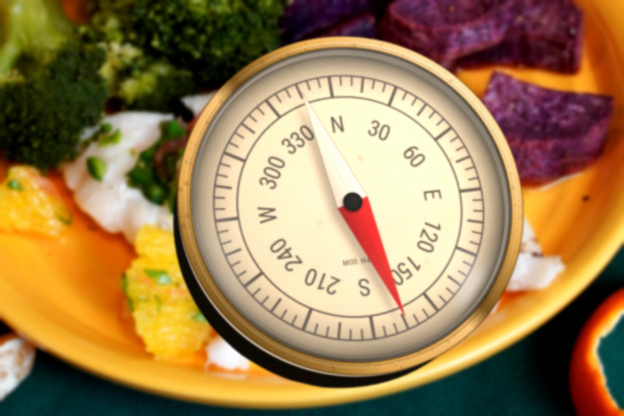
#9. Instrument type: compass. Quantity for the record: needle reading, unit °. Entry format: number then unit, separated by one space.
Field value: 165 °
